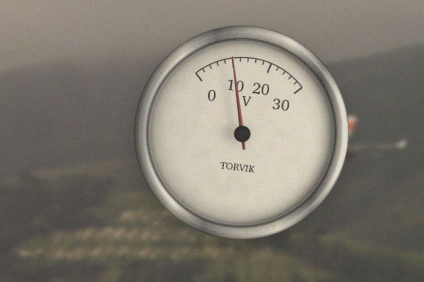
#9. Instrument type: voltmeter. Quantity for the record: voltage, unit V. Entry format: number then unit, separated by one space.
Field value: 10 V
